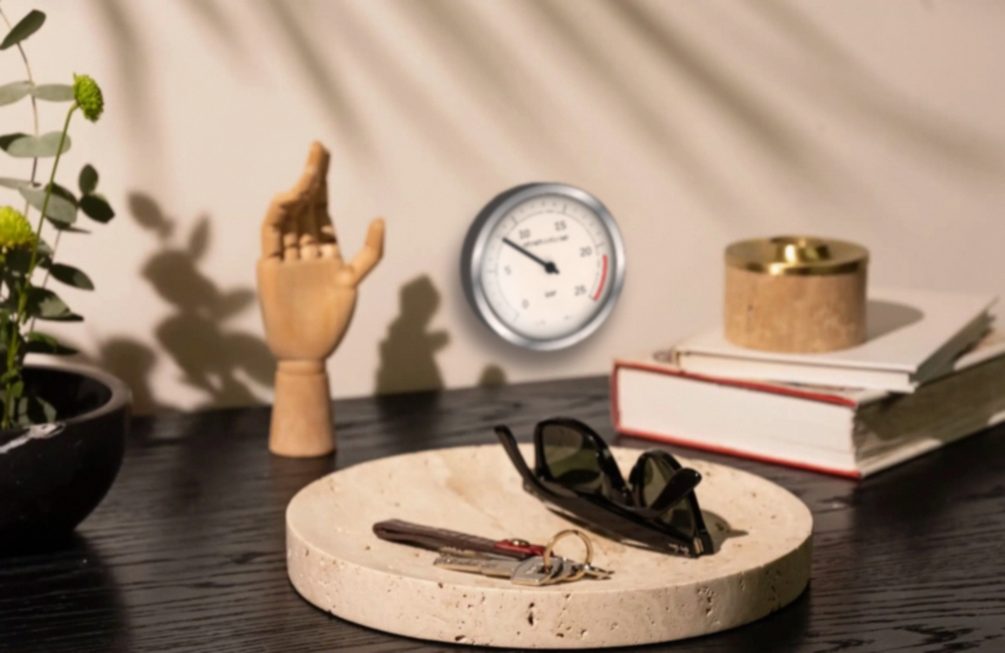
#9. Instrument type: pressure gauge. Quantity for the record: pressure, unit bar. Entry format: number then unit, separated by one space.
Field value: 8 bar
